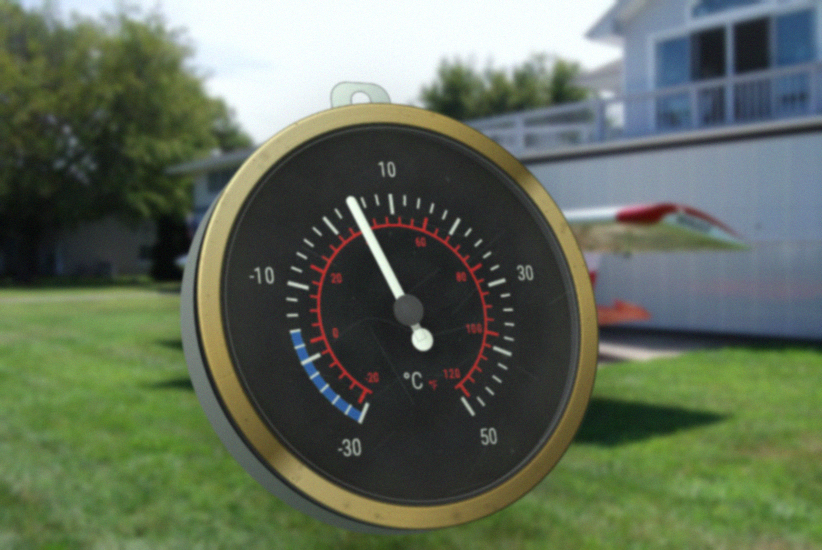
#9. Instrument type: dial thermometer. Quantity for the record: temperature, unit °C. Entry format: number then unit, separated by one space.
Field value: 4 °C
